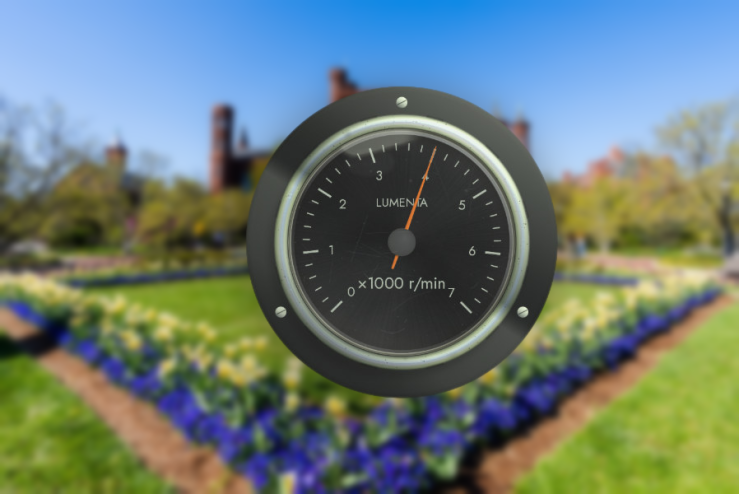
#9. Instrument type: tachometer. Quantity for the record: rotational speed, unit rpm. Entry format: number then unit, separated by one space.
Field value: 4000 rpm
